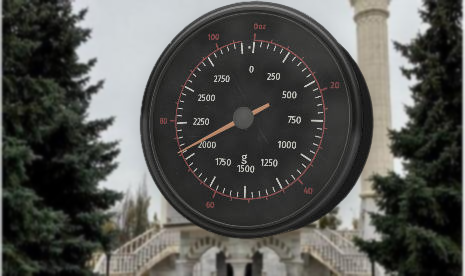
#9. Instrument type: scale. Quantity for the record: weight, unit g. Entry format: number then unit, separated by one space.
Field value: 2050 g
